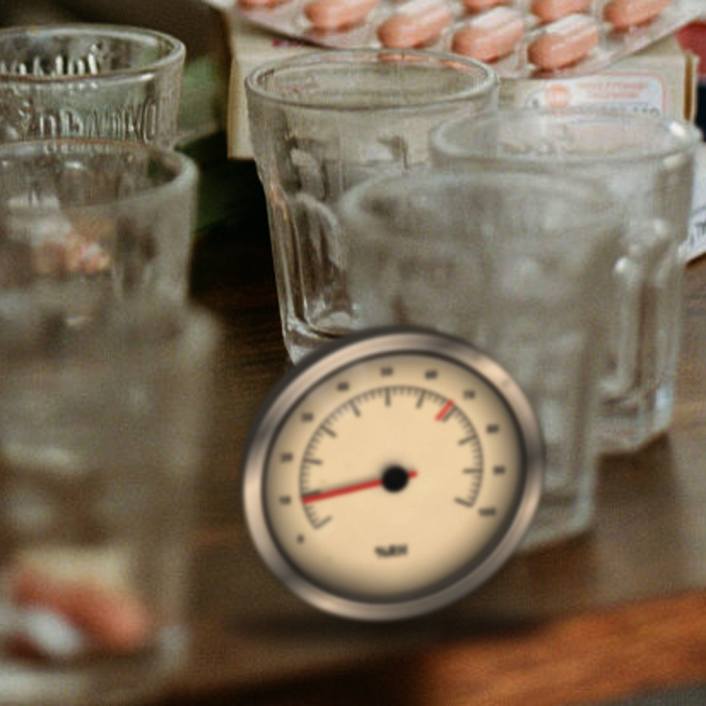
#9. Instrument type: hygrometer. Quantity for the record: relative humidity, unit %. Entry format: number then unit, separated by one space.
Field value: 10 %
